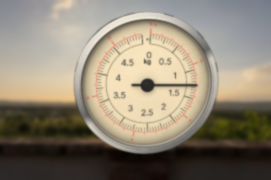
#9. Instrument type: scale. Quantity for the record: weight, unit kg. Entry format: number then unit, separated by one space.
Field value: 1.25 kg
